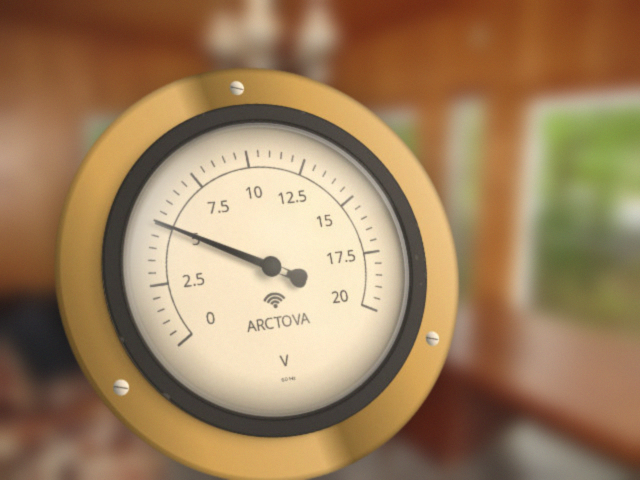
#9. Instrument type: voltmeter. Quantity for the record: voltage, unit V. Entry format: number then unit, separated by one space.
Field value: 5 V
